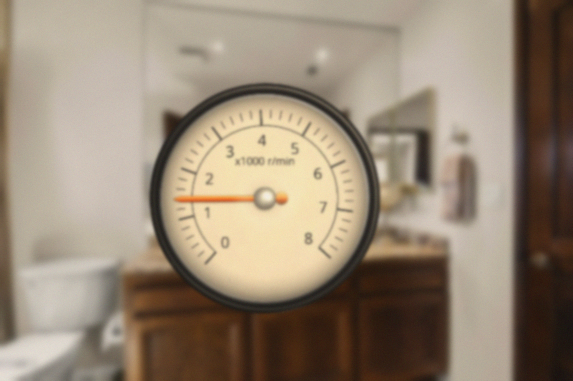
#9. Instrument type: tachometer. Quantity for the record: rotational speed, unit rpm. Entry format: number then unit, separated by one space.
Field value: 1400 rpm
